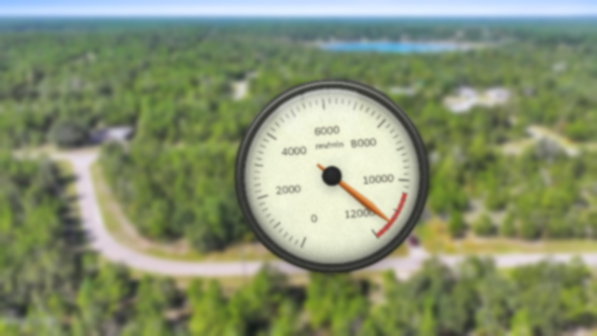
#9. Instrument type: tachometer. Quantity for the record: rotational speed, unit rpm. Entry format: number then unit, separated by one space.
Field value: 11400 rpm
